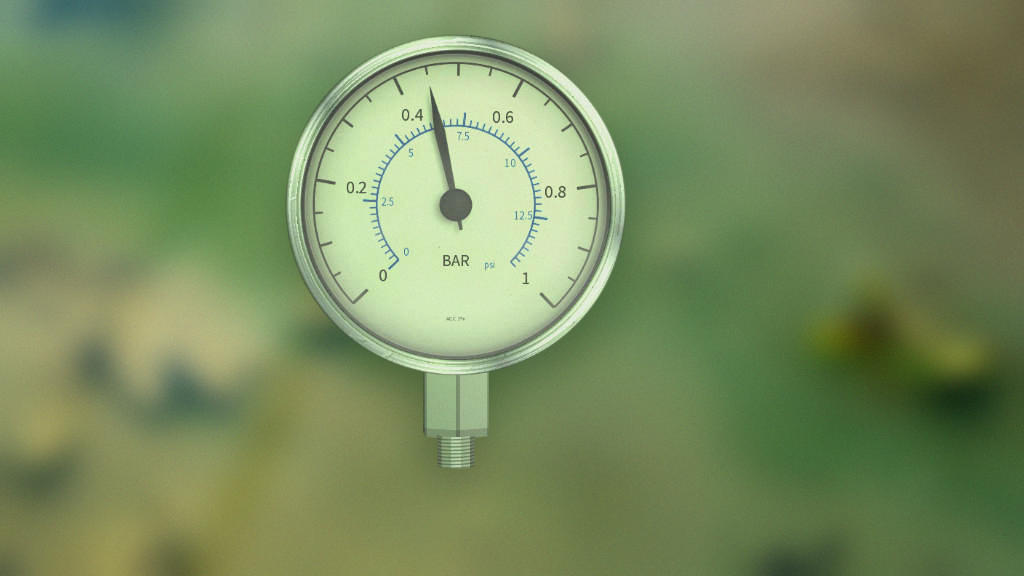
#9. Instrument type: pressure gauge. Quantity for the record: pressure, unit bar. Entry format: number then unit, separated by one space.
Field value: 0.45 bar
